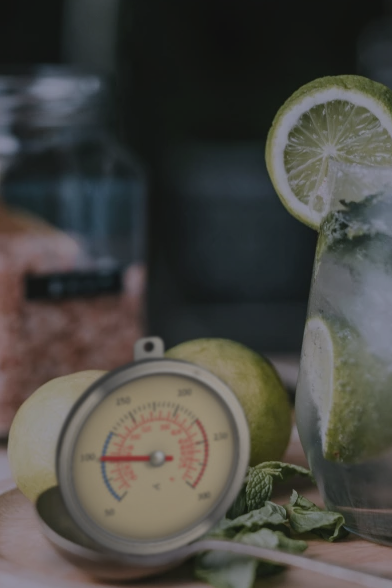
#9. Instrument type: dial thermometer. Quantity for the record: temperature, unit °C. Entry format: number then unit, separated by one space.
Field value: 100 °C
